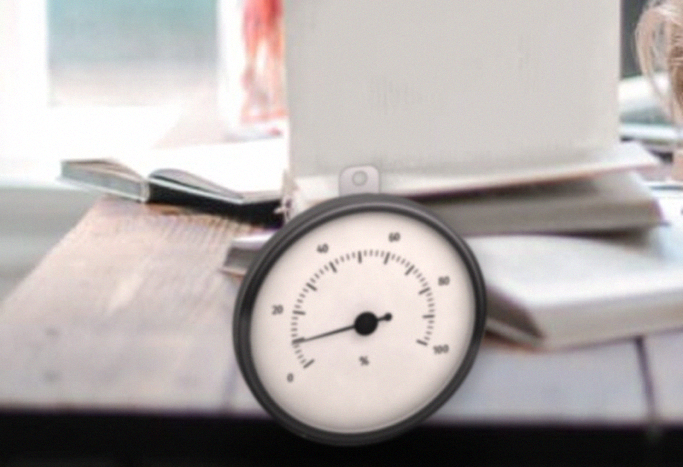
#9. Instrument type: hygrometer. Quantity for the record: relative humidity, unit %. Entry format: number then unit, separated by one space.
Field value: 10 %
